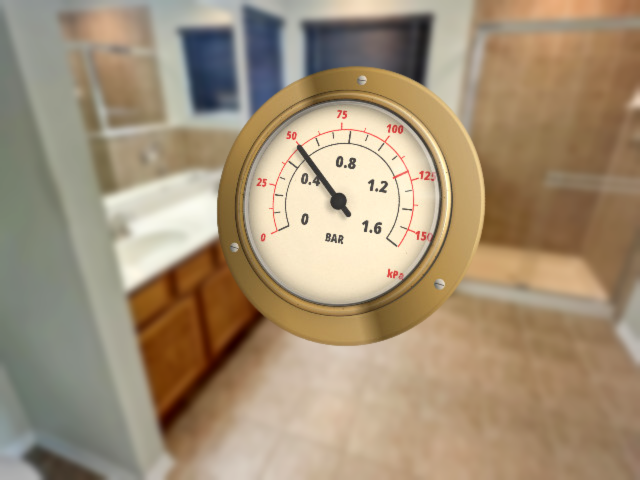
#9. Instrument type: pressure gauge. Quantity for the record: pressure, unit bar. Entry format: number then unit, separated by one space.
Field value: 0.5 bar
